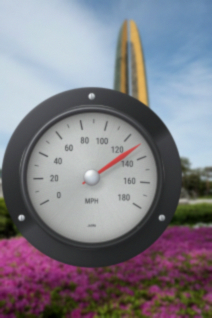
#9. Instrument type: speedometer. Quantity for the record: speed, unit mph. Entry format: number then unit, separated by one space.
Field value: 130 mph
